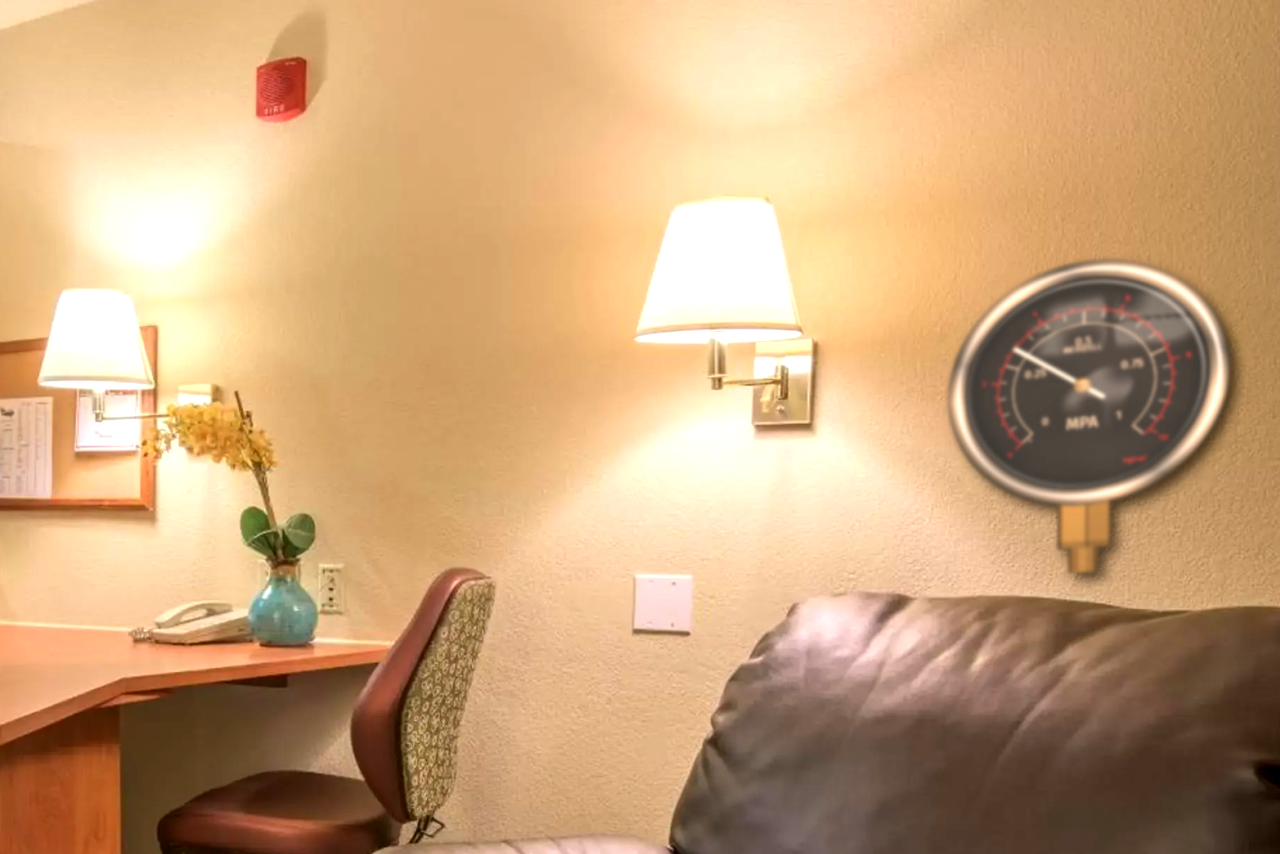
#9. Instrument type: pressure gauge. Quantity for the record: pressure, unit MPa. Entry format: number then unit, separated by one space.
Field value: 0.3 MPa
